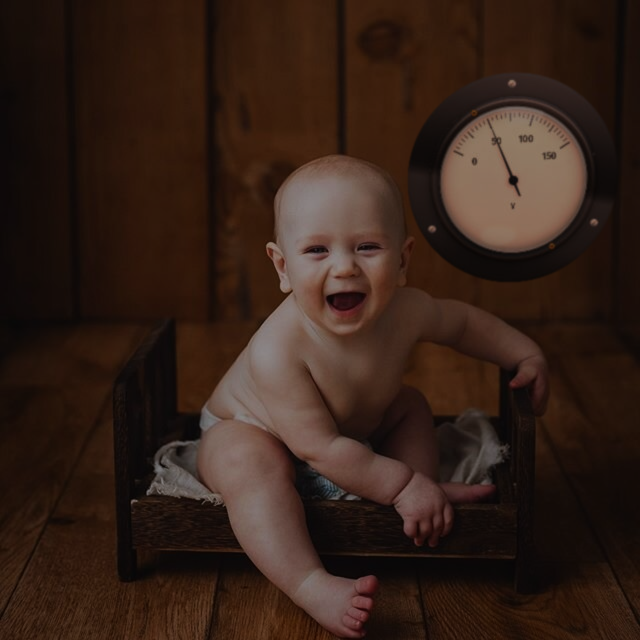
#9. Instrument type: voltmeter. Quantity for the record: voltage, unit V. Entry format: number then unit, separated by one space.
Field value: 50 V
